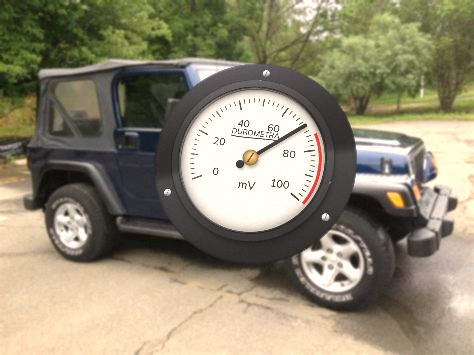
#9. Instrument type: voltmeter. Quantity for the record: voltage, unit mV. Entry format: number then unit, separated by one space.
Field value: 70 mV
